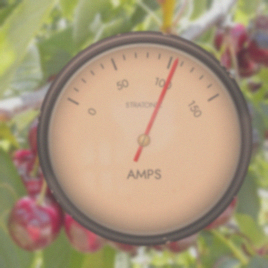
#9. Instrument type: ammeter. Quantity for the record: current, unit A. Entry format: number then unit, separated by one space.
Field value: 105 A
